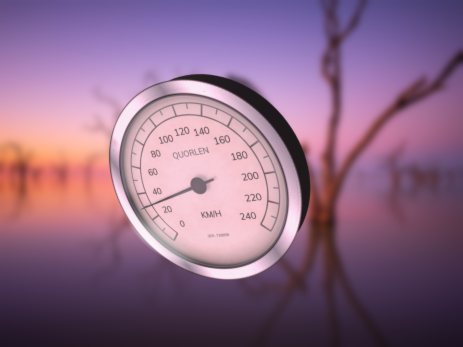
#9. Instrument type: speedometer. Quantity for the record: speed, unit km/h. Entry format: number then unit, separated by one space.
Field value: 30 km/h
